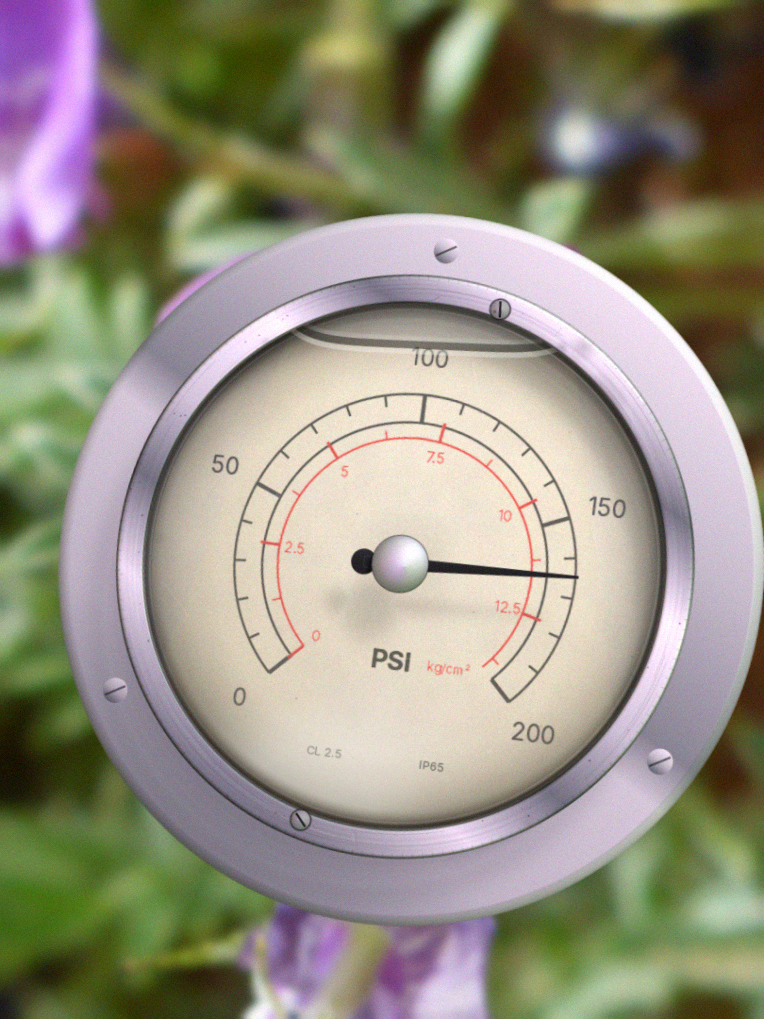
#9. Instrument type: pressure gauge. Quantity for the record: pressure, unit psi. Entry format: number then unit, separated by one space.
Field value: 165 psi
